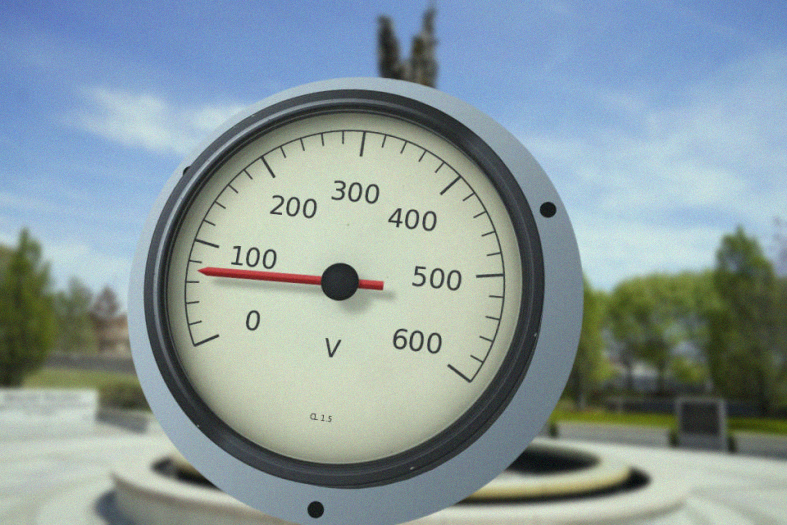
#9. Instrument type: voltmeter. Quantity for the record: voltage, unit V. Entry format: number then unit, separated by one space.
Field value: 70 V
